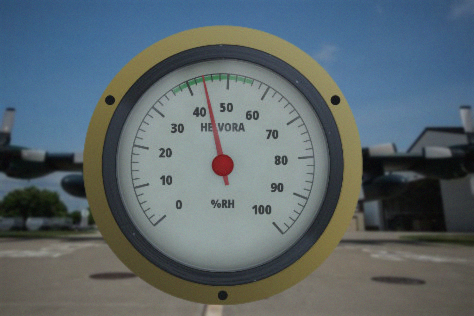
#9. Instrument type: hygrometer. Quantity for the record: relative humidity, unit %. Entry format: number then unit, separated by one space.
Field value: 44 %
